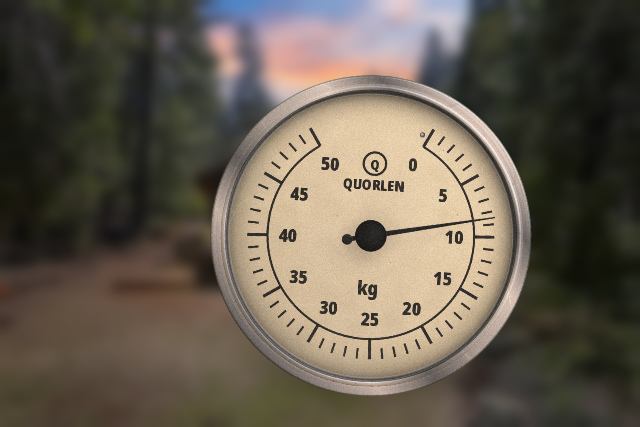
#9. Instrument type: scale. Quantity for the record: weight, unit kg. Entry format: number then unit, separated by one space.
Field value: 8.5 kg
